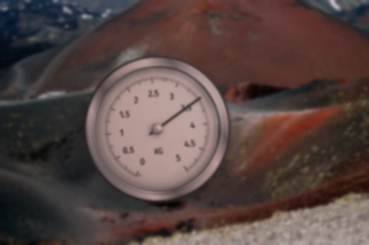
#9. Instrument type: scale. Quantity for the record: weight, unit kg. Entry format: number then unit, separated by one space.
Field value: 3.5 kg
